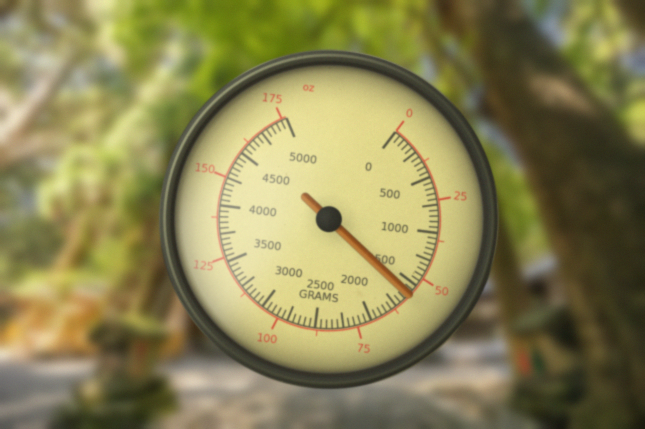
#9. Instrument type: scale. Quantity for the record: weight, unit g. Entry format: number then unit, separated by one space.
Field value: 1600 g
